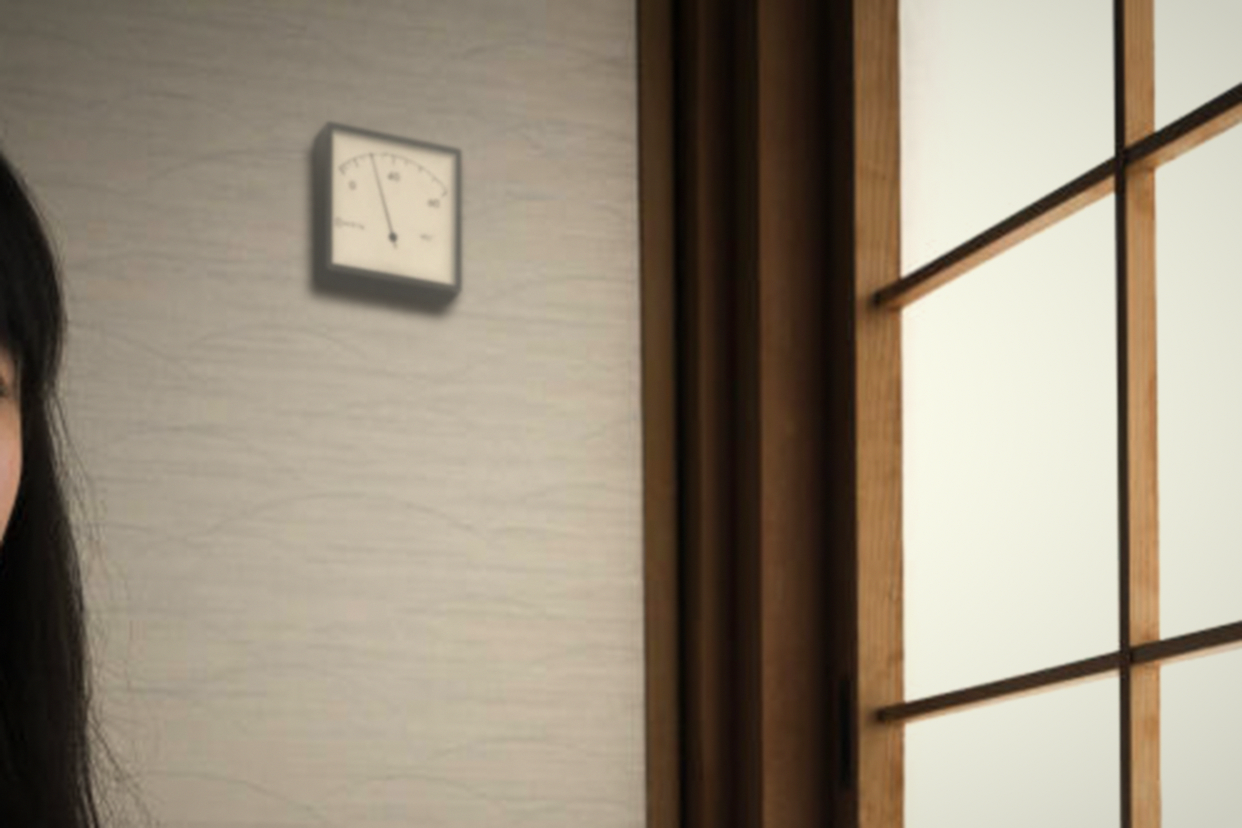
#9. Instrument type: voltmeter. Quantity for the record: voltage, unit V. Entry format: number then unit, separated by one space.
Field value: 30 V
